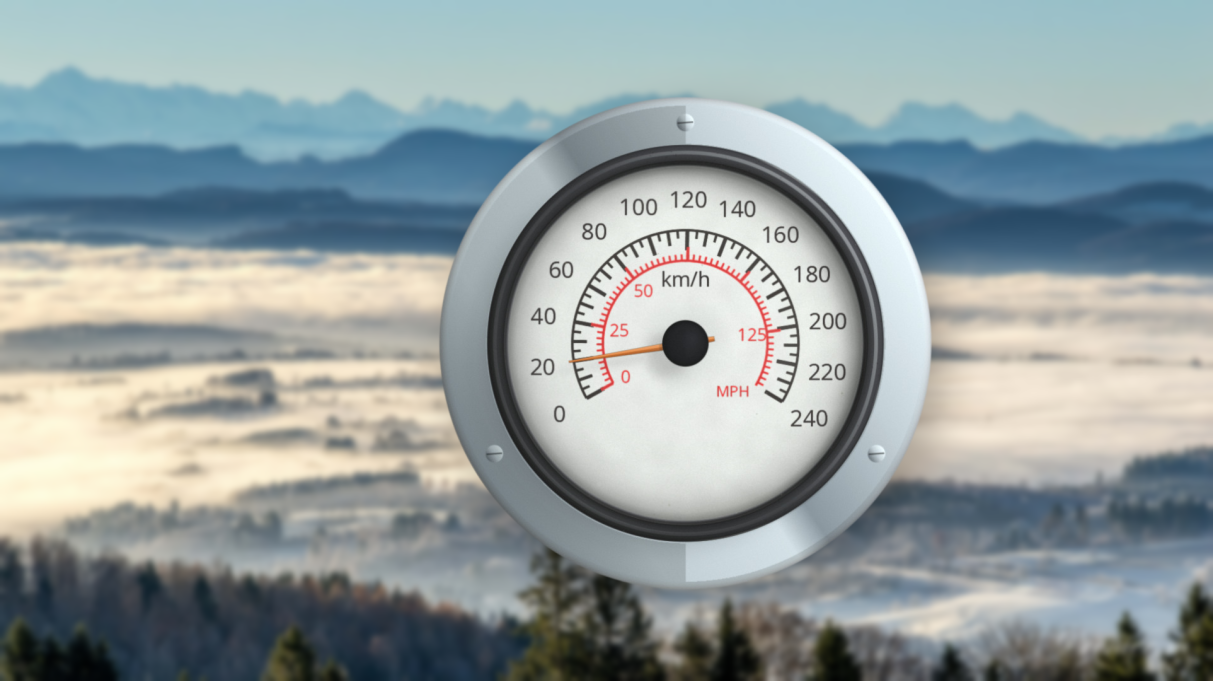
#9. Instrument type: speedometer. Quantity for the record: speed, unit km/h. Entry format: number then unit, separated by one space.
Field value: 20 km/h
